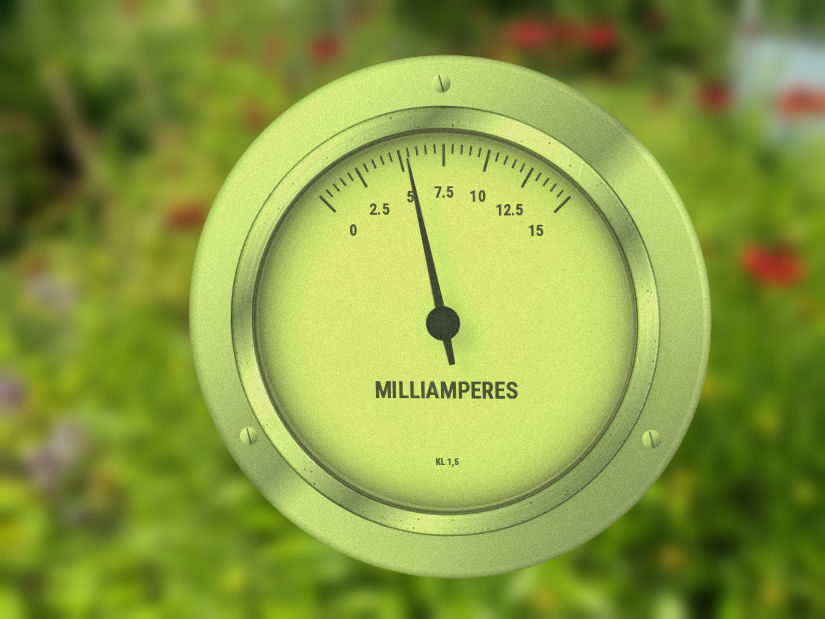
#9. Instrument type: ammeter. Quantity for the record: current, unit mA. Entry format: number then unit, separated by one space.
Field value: 5.5 mA
